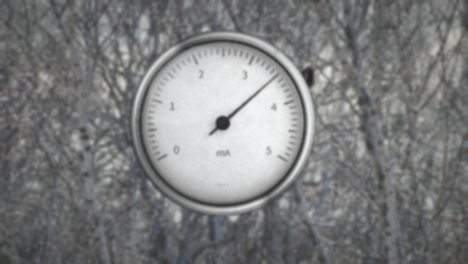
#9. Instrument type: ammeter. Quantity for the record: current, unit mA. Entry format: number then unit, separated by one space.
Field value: 3.5 mA
